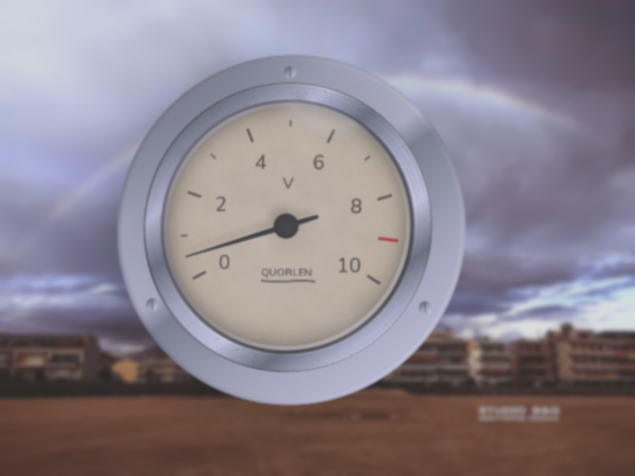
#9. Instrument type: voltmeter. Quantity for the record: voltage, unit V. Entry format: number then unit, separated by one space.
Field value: 0.5 V
